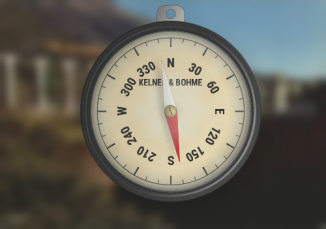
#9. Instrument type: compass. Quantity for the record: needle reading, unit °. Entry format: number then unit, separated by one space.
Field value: 170 °
